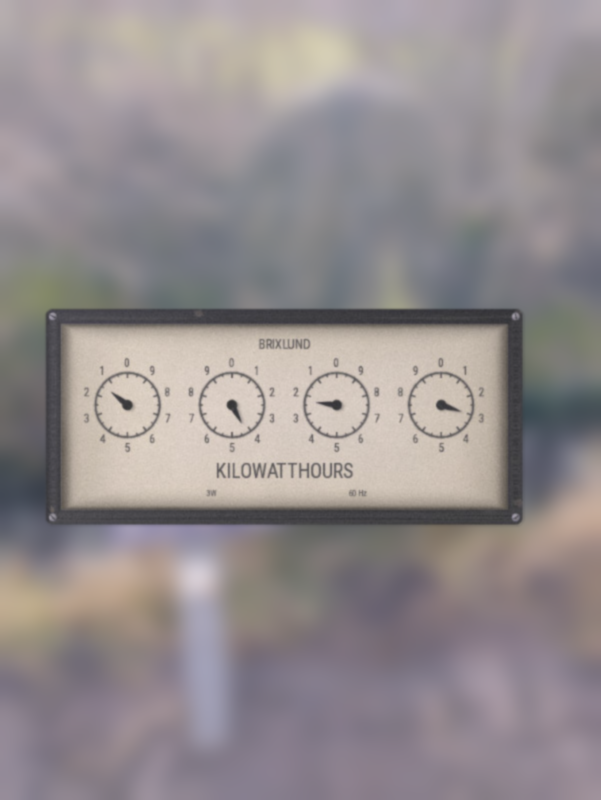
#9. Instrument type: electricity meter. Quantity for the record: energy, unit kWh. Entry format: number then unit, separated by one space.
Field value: 1423 kWh
